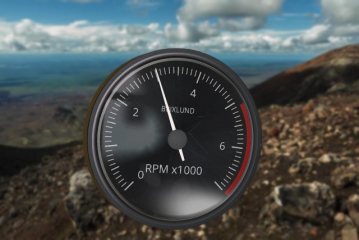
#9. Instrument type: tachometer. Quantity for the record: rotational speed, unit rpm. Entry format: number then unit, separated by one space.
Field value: 3000 rpm
